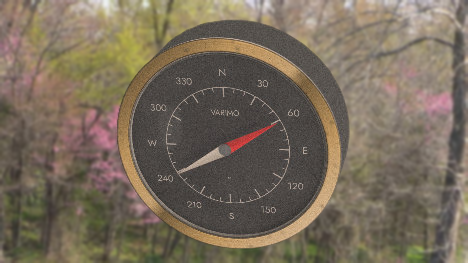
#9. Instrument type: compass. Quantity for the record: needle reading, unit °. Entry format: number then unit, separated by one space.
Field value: 60 °
